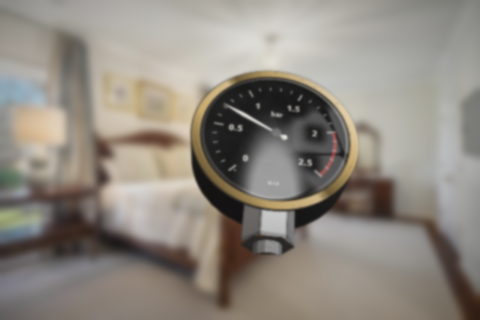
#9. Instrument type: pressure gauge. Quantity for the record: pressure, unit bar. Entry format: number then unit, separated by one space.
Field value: 0.7 bar
